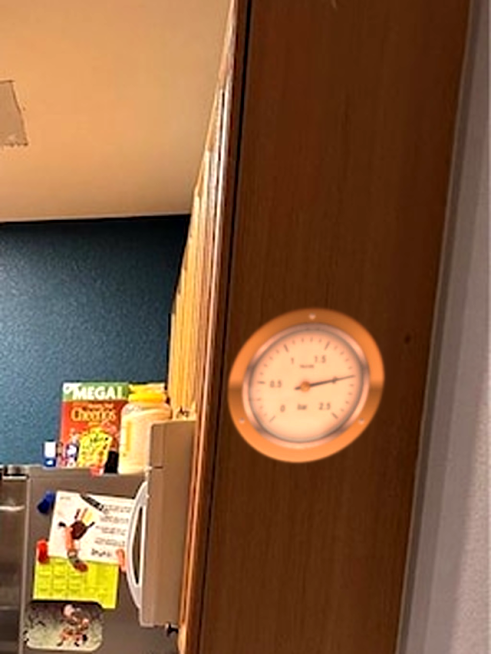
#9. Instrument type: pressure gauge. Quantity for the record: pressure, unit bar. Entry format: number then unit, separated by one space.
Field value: 2 bar
